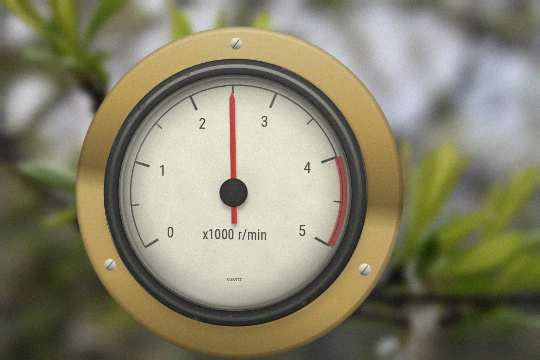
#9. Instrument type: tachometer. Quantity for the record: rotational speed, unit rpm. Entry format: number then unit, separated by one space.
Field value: 2500 rpm
